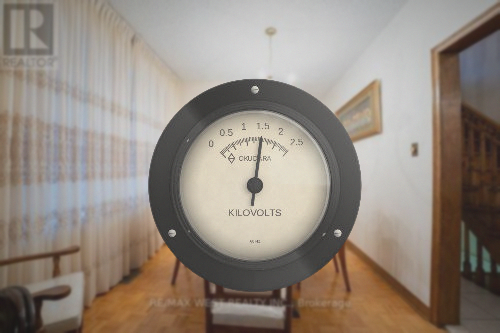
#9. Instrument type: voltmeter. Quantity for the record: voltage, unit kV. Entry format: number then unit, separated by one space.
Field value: 1.5 kV
